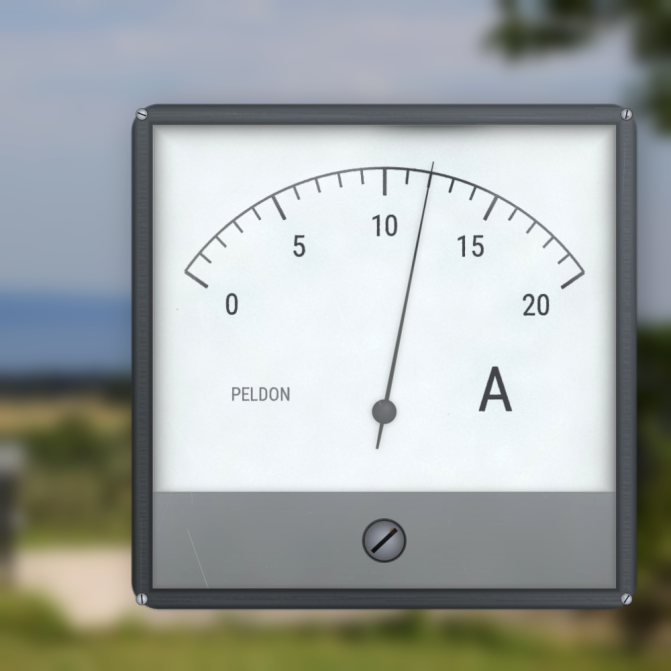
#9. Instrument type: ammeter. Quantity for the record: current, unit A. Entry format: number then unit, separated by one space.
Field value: 12 A
